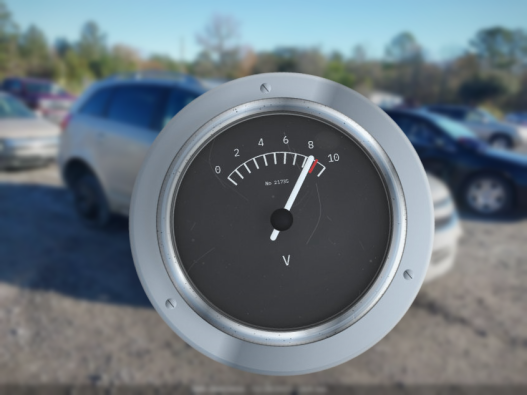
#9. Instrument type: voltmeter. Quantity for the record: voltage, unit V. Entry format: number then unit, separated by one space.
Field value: 8.5 V
